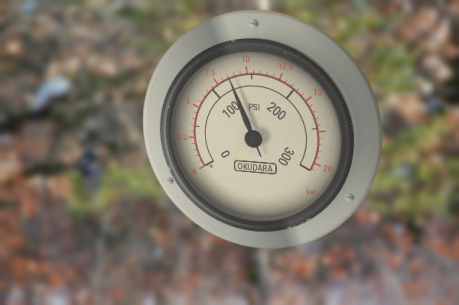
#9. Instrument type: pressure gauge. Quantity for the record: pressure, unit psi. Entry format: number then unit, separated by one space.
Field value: 125 psi
